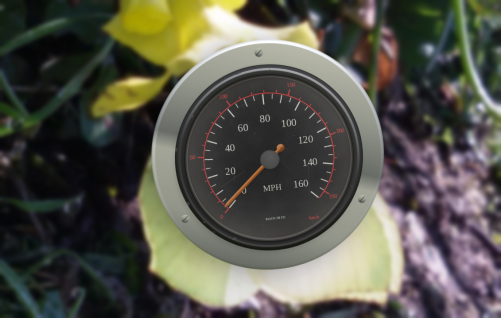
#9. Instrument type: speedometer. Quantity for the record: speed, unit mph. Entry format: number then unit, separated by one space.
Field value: 2.5 mph
